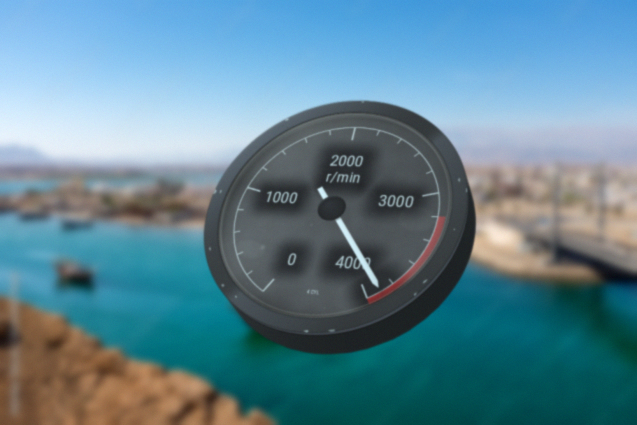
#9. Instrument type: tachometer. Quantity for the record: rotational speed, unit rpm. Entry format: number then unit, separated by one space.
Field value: 3900 rpm
